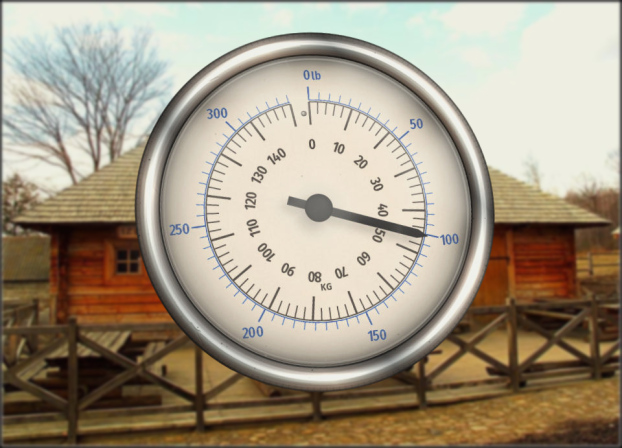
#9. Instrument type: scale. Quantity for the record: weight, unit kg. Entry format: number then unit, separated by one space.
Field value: 46 kg
